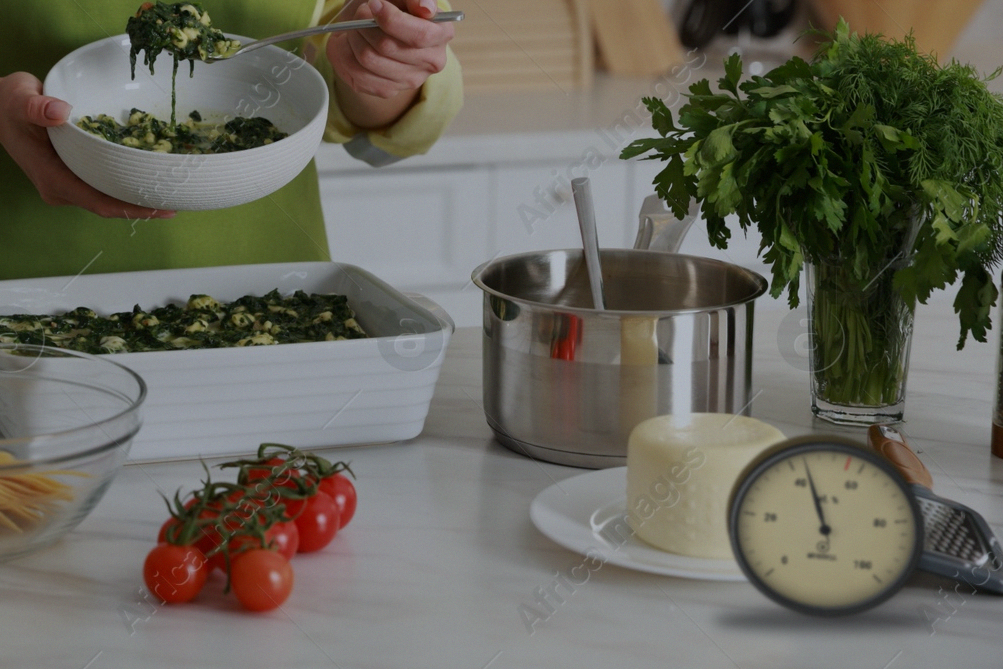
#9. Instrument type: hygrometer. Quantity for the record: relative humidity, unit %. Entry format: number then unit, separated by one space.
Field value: 44 %
